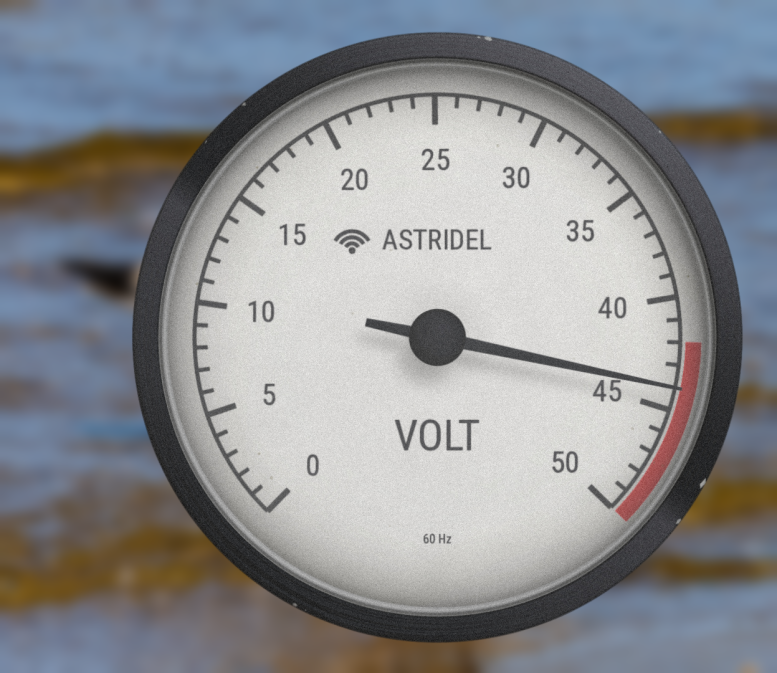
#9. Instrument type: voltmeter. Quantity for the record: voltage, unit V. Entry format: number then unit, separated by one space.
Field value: 44 V
